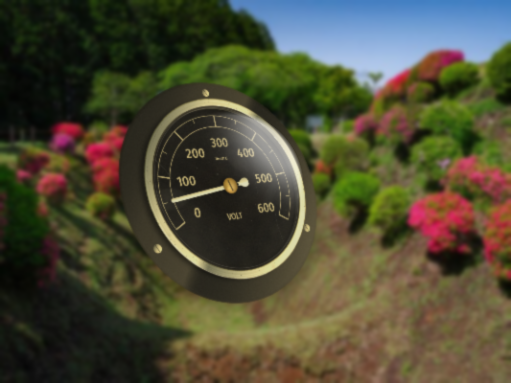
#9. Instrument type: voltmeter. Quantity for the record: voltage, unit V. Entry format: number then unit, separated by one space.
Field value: 50 V
